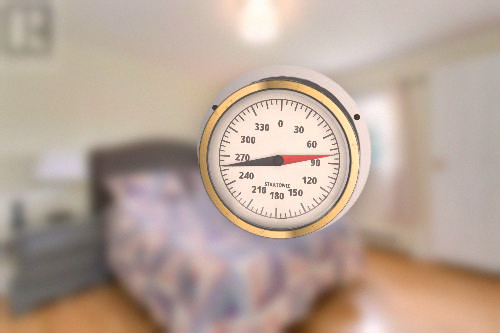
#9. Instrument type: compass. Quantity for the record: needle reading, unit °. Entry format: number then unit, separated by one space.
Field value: 80 °
